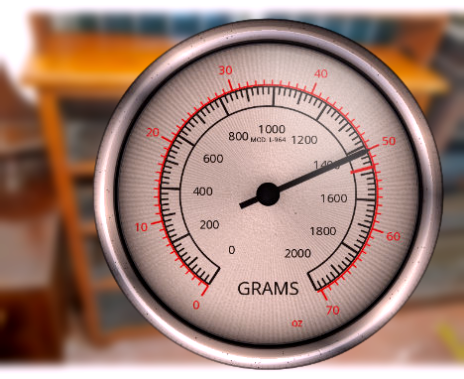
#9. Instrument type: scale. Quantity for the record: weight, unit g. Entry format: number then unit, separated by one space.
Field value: 1420 g
